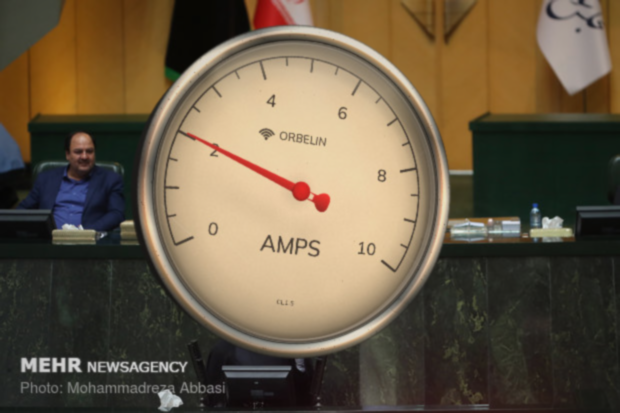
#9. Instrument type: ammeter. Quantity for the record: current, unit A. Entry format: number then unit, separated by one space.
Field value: 2 A
